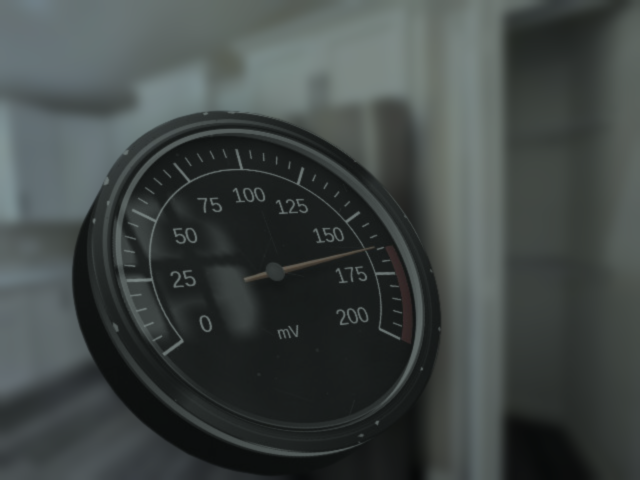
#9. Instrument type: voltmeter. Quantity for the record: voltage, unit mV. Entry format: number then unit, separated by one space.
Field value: 165 mV
